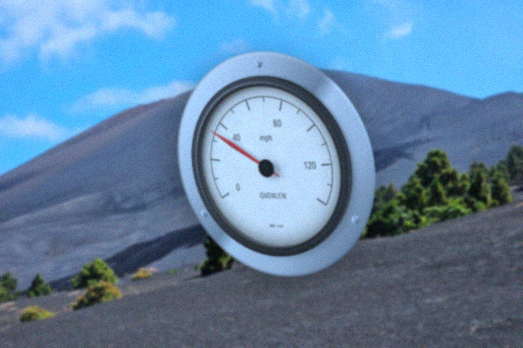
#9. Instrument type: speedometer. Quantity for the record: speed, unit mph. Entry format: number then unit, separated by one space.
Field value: 35 mph
